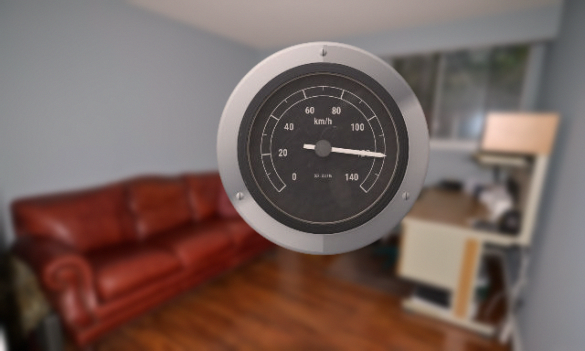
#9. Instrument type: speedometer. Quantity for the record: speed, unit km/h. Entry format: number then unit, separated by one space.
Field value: 120 km/h
